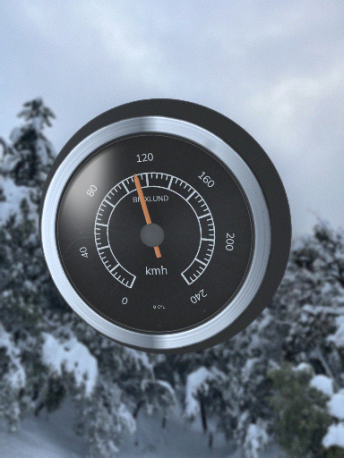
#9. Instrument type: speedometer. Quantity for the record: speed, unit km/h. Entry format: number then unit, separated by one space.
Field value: 112 km/h
